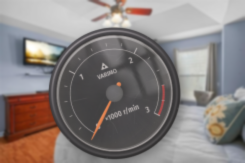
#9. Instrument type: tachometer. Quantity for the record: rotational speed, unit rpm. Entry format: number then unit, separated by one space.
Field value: 0 rpm
